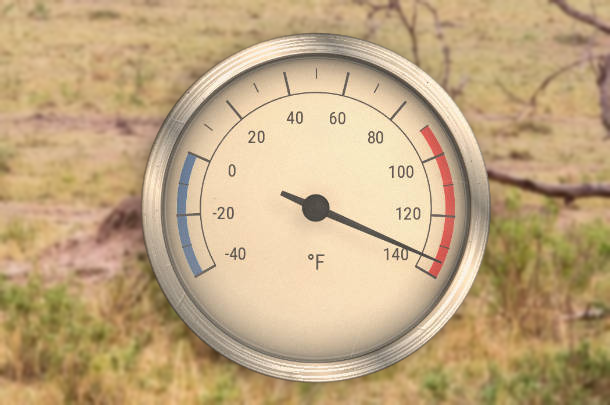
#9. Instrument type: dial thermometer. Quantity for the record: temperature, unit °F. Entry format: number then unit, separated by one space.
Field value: 135 °F
